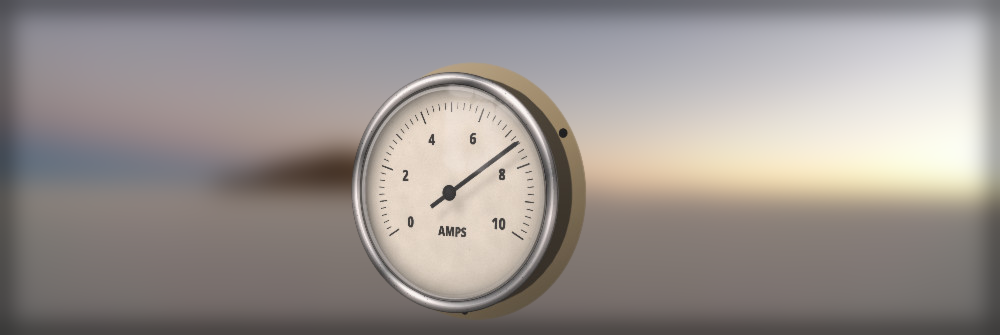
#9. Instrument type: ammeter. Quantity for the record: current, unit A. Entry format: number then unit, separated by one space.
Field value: 7.4 A
